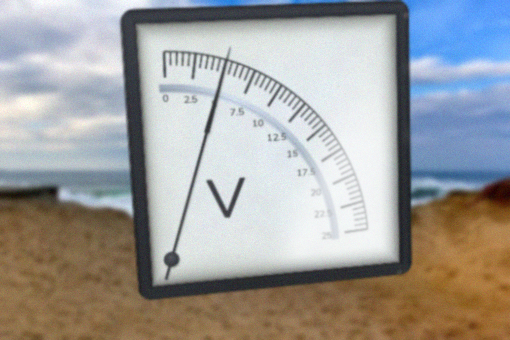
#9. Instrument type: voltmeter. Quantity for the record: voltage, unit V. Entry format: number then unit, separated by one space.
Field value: 5 V
